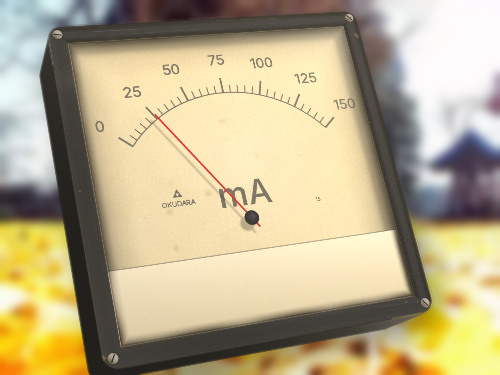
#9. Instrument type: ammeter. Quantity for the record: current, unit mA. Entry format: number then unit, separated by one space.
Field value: 25 mA
